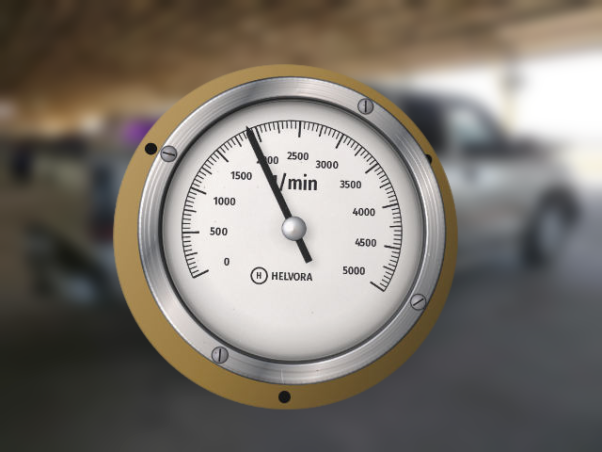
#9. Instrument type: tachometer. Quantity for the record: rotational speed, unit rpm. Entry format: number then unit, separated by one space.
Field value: 1900 rpm
